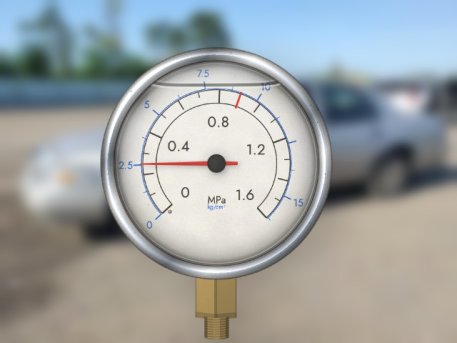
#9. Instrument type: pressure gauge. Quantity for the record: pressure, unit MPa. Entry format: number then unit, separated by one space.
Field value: 0.25 MPa
